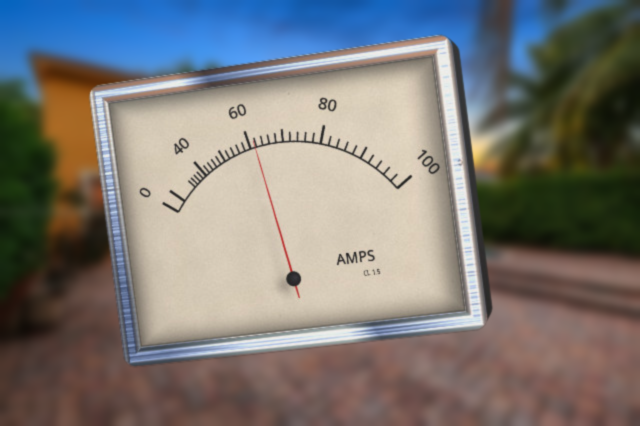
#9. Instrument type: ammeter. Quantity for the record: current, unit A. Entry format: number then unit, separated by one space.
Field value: 62 A
